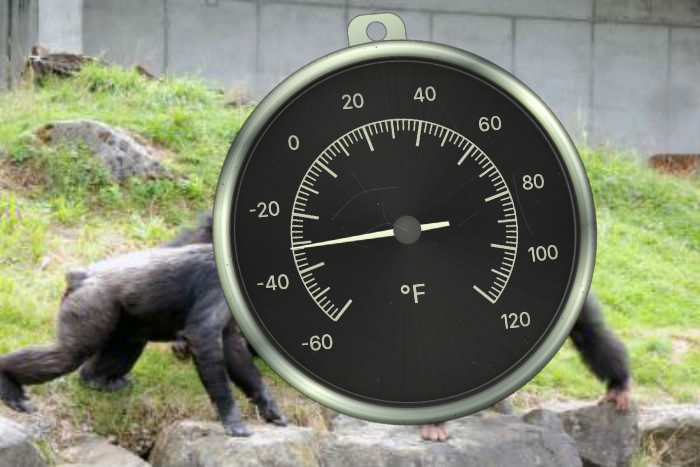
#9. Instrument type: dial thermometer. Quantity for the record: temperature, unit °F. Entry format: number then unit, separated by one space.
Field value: -32 °F
